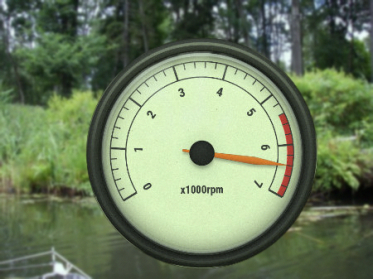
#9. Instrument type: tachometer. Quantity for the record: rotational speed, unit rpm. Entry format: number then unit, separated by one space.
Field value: 6400 rpm
